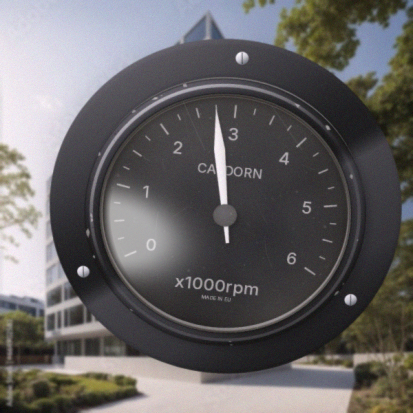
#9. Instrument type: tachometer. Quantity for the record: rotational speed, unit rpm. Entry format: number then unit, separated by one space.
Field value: 2750 rpm
